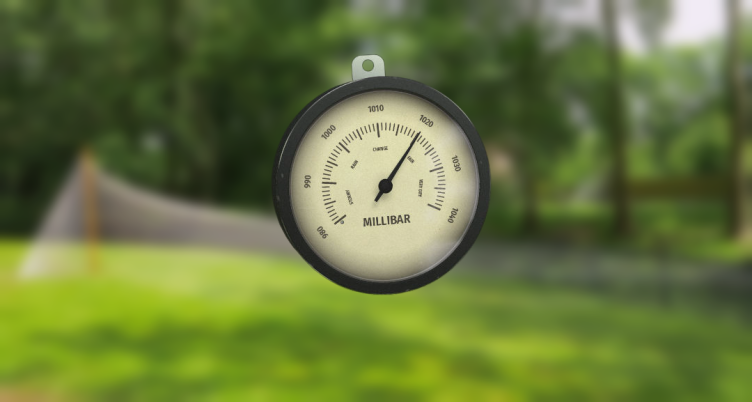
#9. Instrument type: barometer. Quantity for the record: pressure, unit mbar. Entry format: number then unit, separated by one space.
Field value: 1020 mbar
